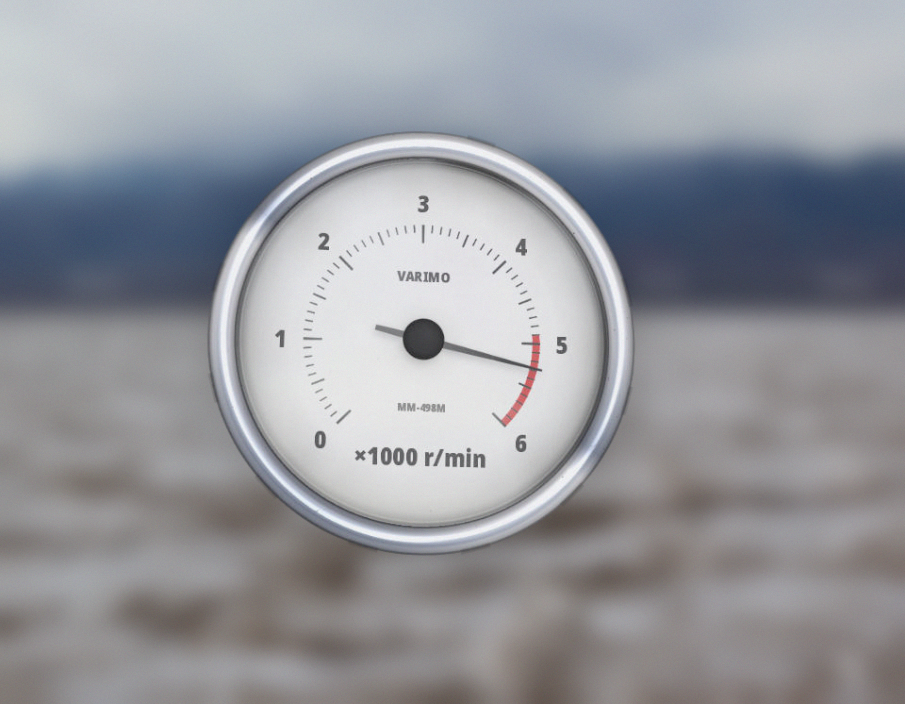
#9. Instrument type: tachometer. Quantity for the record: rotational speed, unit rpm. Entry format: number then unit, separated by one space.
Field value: 5300 rpm
